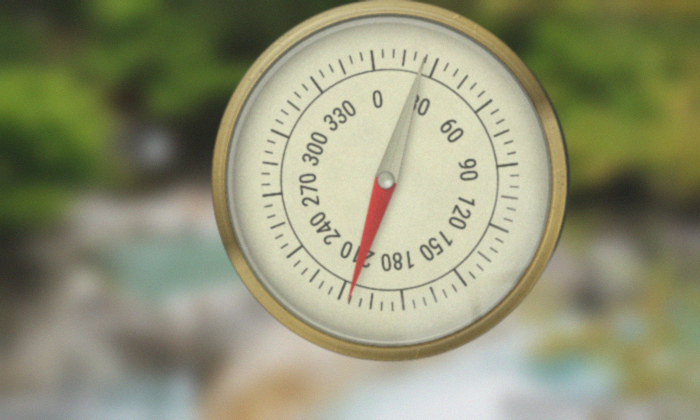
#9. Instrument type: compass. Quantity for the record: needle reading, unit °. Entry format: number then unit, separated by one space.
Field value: 205 °
